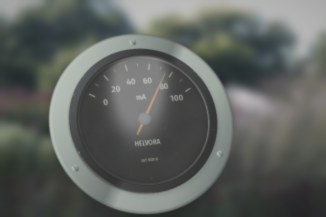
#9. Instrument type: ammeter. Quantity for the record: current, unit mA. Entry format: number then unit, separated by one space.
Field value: 75 mA
